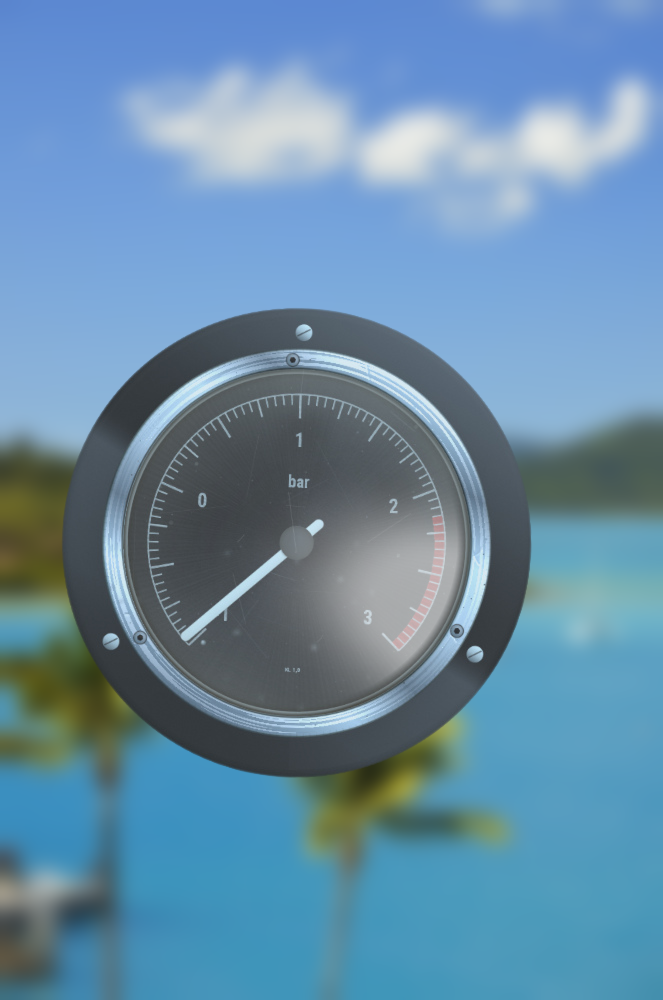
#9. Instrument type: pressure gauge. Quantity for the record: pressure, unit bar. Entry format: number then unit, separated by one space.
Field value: -0.95 bar
